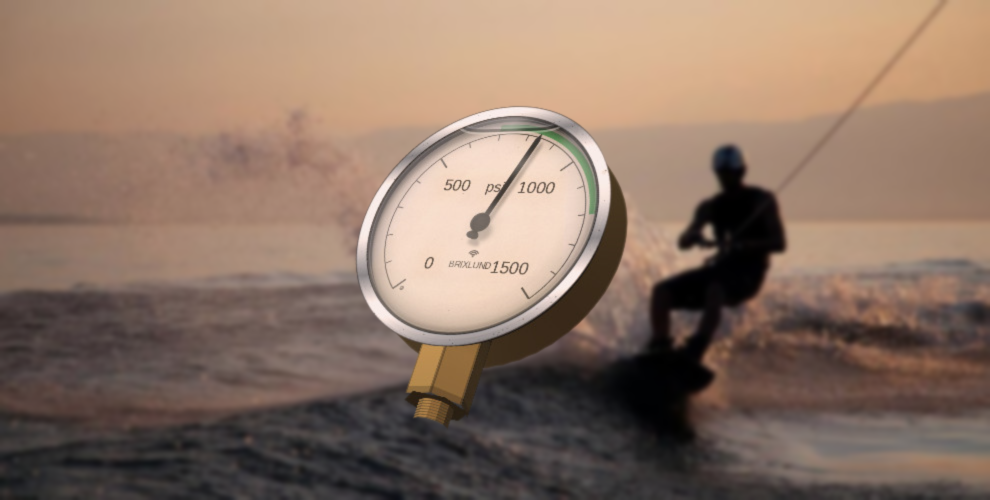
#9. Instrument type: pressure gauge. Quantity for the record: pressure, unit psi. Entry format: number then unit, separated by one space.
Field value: 850 psi
